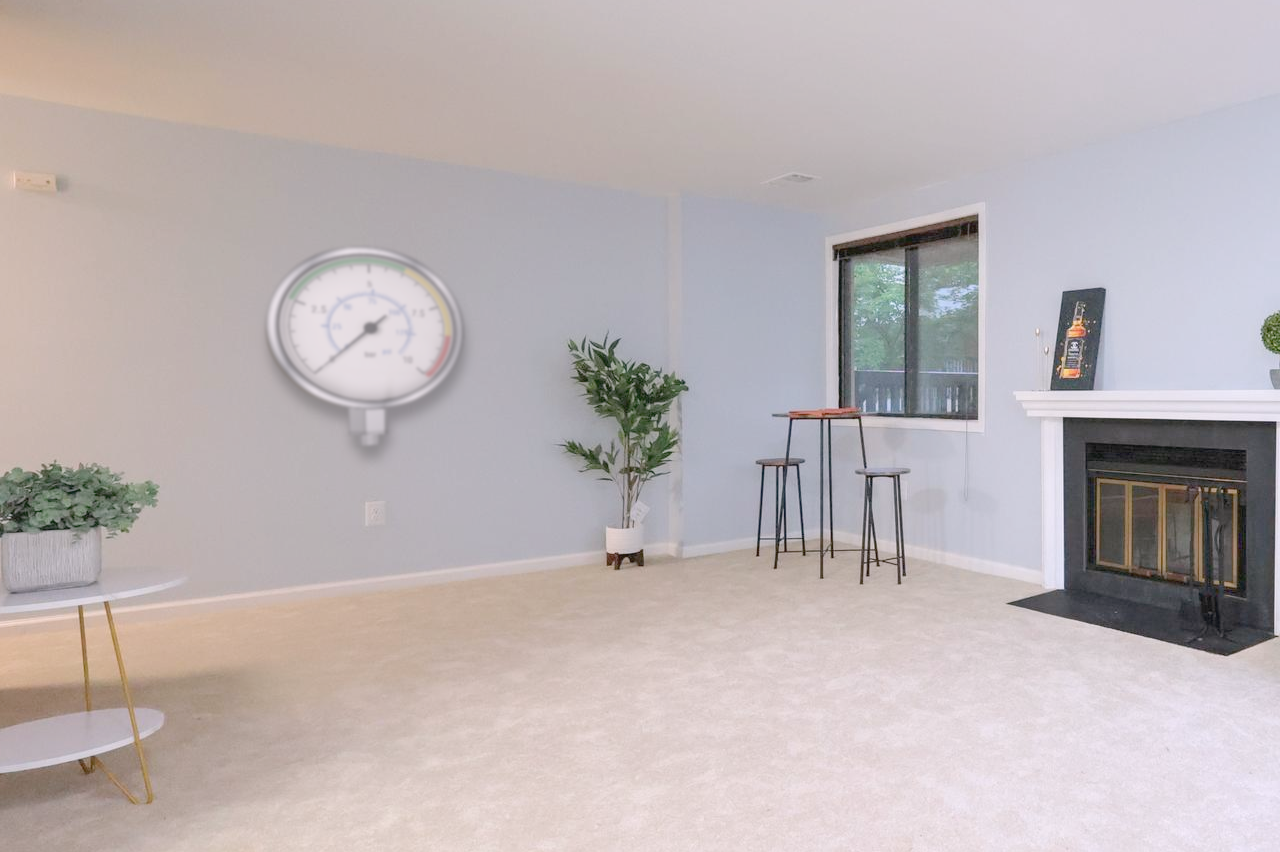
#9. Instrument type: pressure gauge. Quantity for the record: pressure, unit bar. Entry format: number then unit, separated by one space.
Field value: 0 bar
